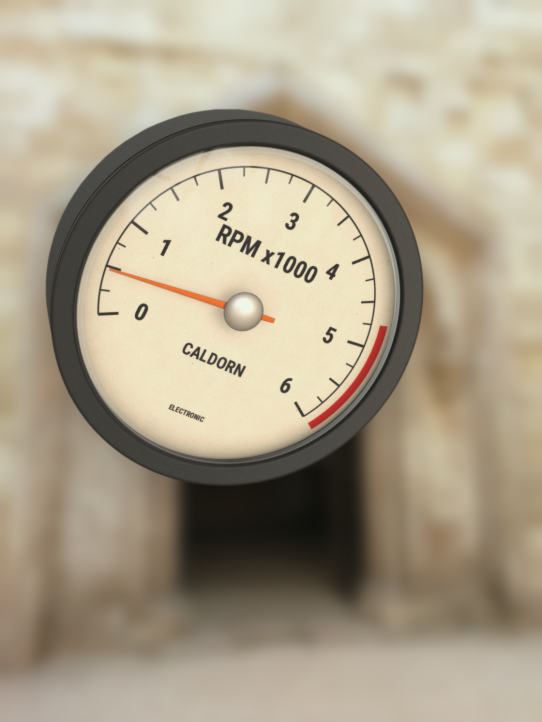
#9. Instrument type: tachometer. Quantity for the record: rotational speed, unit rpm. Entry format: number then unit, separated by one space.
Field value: 500 rpm
